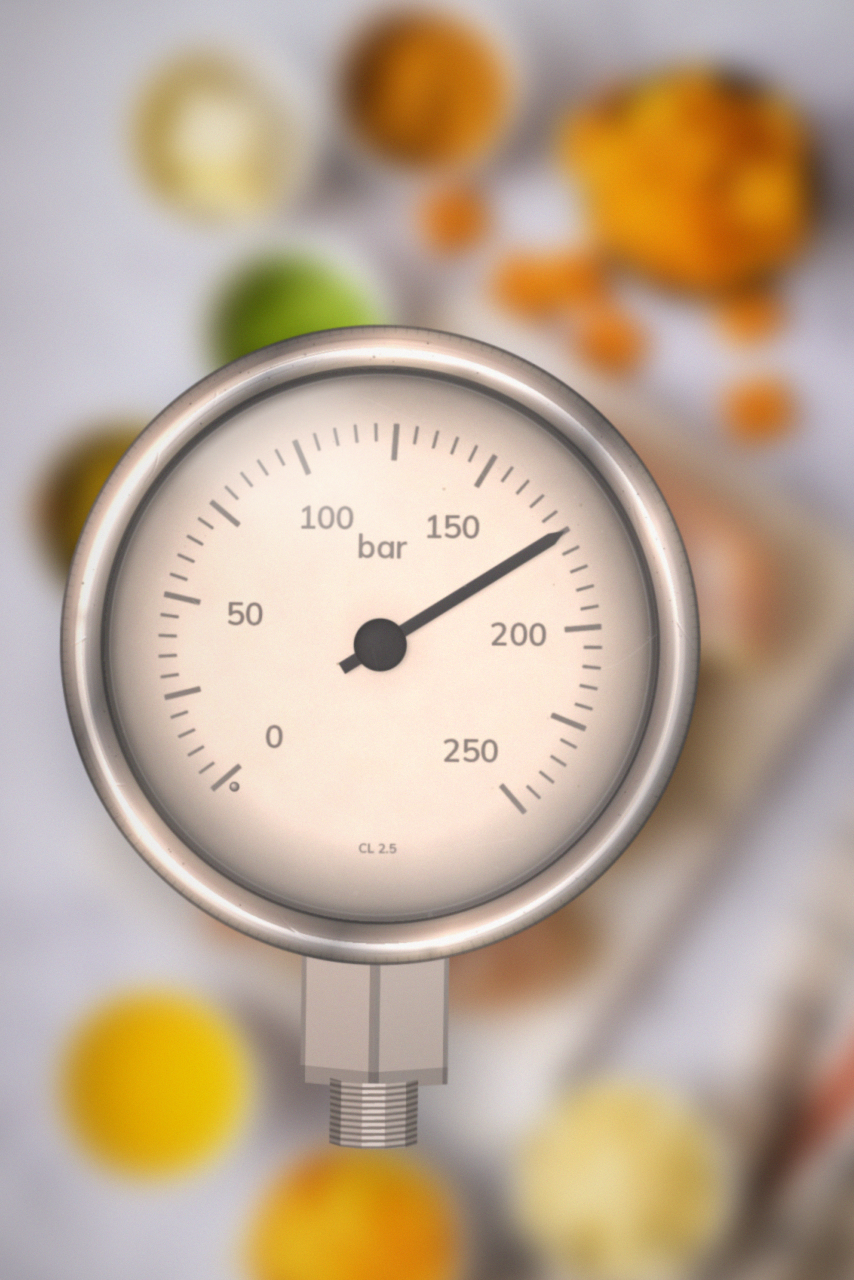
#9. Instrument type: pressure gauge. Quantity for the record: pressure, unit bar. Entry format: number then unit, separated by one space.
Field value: 175 bar
